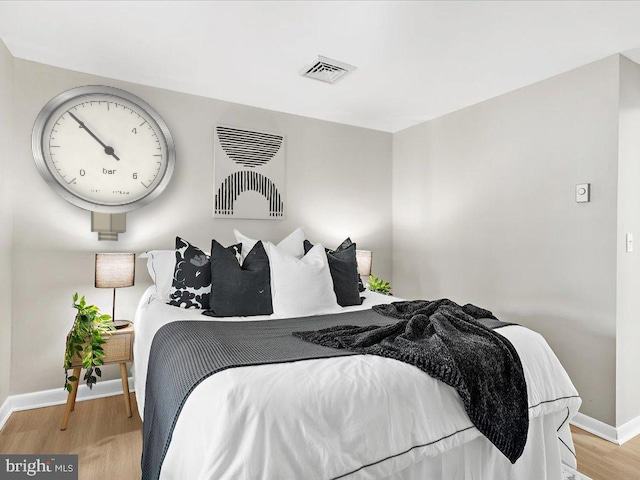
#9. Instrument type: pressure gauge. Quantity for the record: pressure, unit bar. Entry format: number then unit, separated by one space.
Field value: 2 bar
